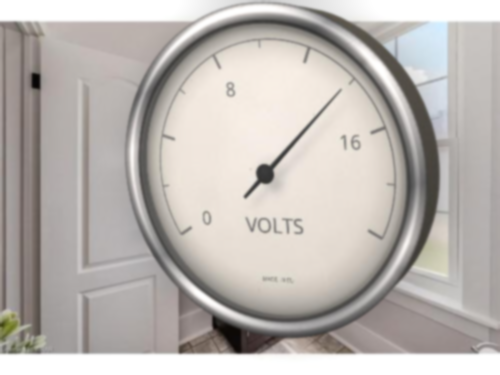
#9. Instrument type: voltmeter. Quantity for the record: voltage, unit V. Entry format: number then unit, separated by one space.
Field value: 14 V
